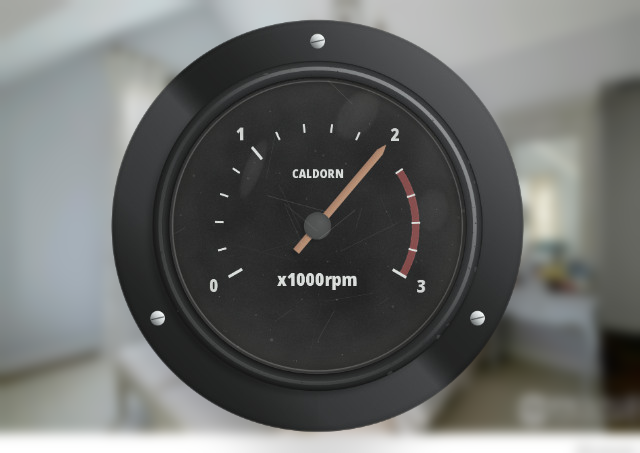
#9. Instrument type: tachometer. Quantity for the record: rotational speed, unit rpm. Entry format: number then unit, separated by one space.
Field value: 2000 rpm
